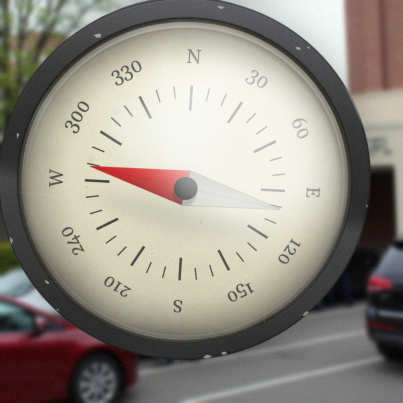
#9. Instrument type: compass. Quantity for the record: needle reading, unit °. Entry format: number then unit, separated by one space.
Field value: 280 °
